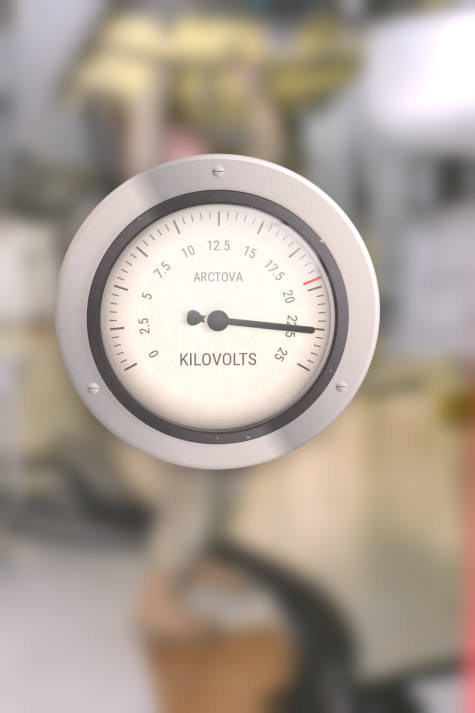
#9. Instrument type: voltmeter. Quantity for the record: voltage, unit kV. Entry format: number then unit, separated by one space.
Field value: 22.5 kV
